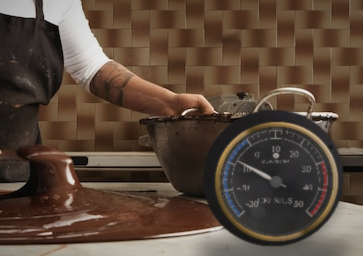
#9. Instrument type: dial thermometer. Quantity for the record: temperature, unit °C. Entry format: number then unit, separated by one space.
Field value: -8 °C
